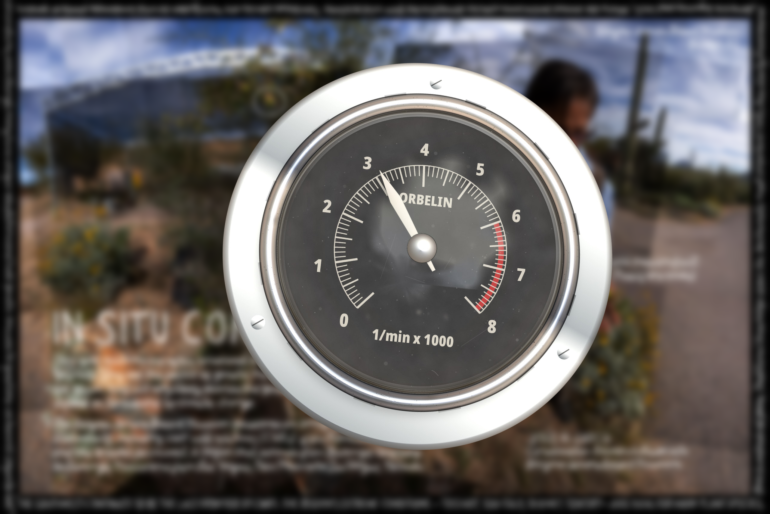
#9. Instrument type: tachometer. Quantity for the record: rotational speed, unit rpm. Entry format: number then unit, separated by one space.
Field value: 3100 rpm
